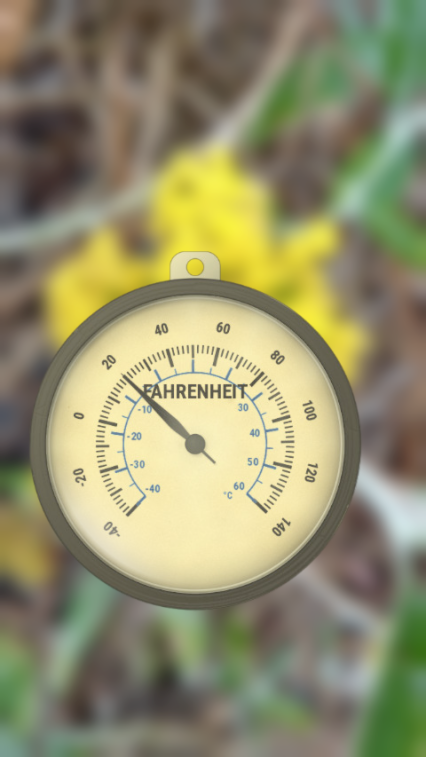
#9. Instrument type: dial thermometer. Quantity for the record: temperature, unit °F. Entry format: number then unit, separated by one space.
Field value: 20 °F
